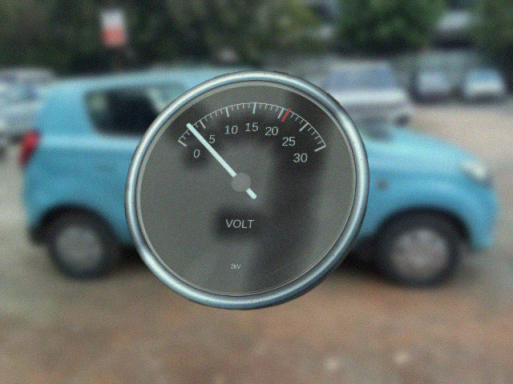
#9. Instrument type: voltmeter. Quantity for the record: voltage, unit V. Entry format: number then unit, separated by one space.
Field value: 3 V
